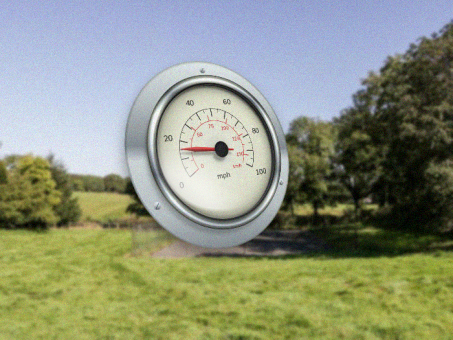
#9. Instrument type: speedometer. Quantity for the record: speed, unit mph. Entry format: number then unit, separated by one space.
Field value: 15 mph
